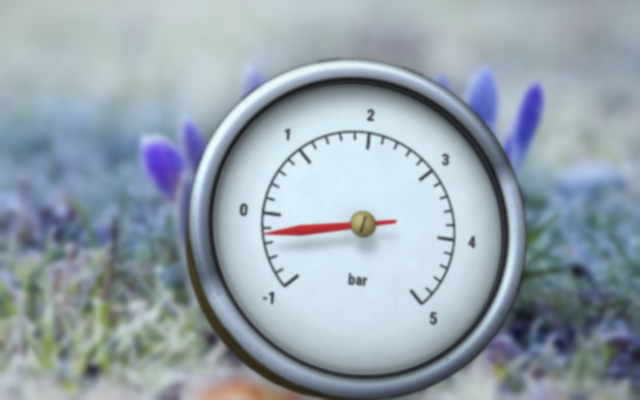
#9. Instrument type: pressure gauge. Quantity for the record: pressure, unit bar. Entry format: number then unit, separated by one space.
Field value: -0.3 bar
